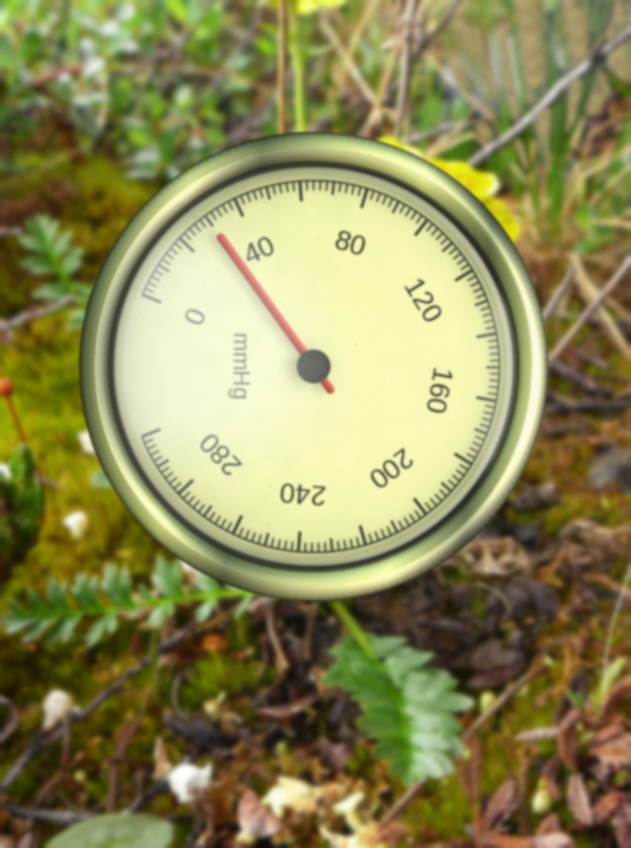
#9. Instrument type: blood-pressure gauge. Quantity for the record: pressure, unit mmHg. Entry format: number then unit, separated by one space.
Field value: 30 mmHg
